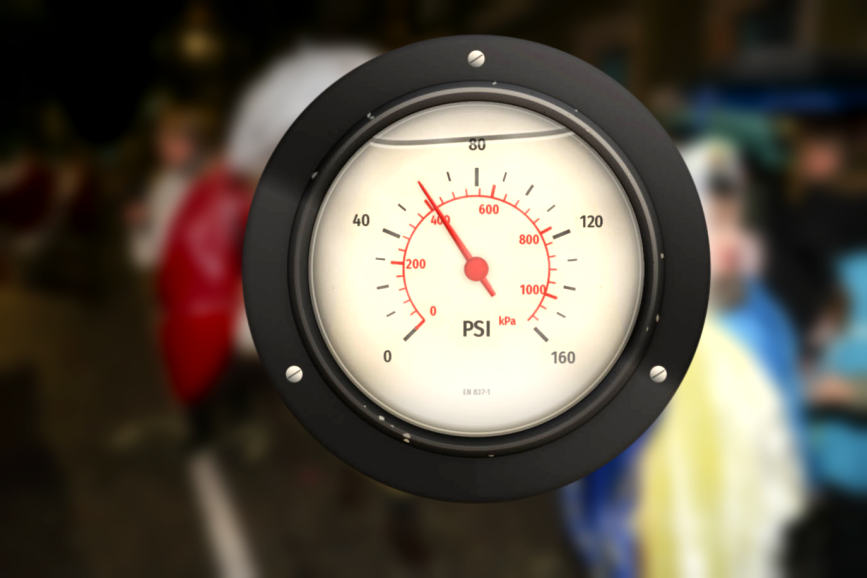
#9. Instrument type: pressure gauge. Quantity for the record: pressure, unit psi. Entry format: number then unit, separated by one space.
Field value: 60 psi
